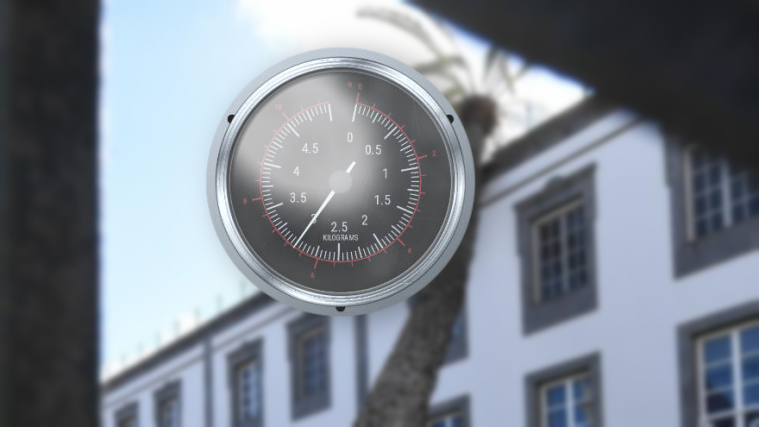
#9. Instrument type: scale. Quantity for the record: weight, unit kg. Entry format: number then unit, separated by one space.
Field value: 3 kg
